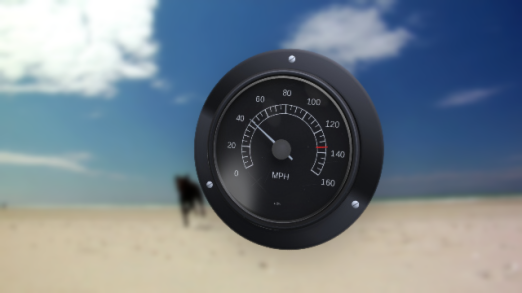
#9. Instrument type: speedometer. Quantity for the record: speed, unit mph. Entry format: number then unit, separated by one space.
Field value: 45 mph
